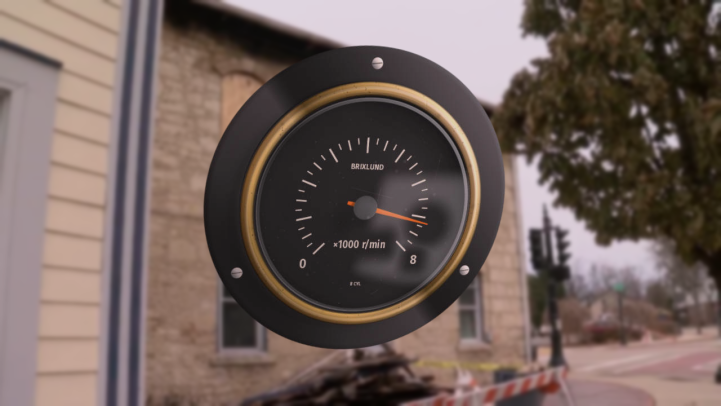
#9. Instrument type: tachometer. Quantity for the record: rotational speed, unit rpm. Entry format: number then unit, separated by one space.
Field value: 7125 rpm
